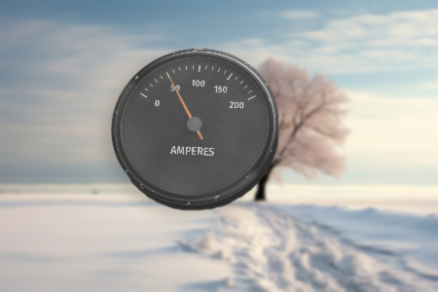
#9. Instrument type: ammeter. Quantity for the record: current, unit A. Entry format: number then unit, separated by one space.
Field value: 50 A
